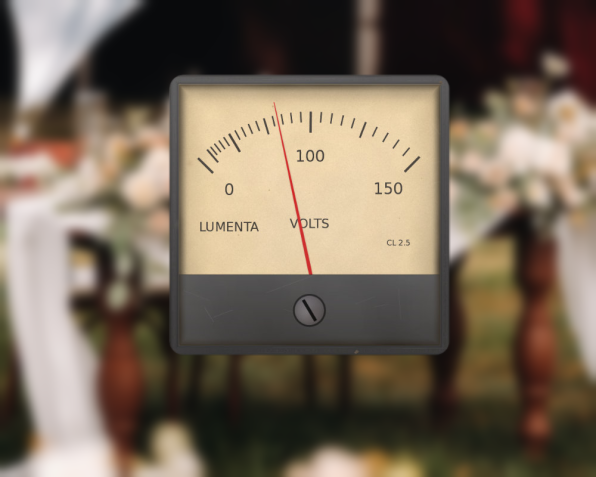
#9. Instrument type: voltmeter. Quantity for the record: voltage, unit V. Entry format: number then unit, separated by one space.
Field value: 82.5 V
